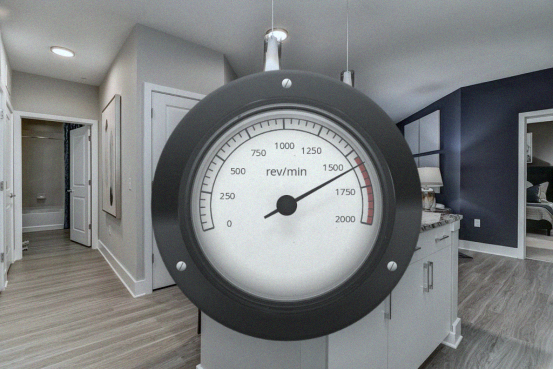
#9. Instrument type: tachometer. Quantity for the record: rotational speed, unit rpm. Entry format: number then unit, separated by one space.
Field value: 1600 rpm
